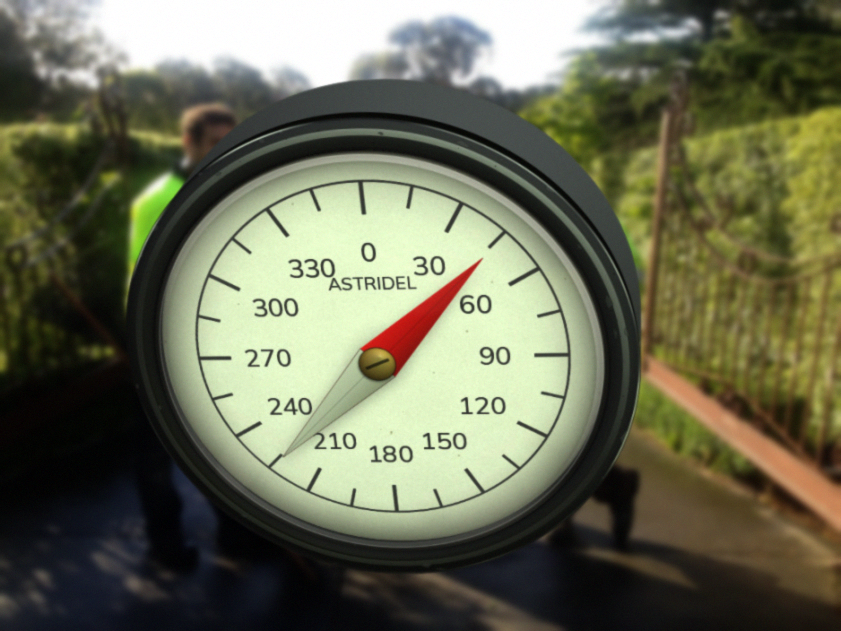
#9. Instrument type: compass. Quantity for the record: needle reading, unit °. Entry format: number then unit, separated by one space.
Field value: 45 °
